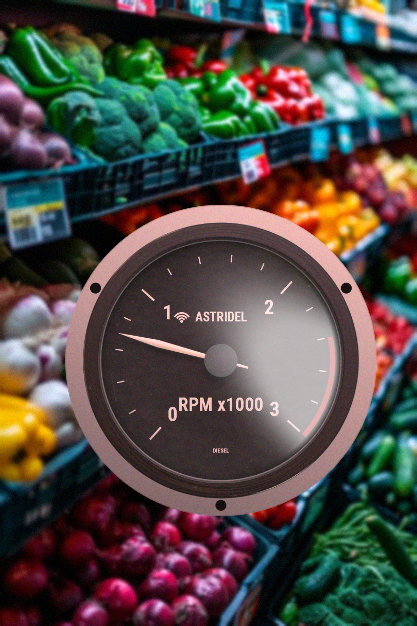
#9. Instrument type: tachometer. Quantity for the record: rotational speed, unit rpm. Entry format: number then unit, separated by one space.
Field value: 700 rpm
